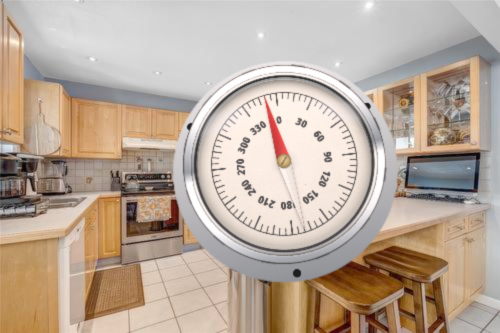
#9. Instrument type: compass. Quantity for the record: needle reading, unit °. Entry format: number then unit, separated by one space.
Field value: 350 °
